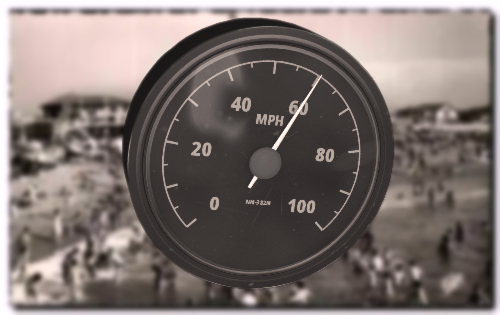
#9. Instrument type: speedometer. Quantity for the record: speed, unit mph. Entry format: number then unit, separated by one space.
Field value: 60 mph
